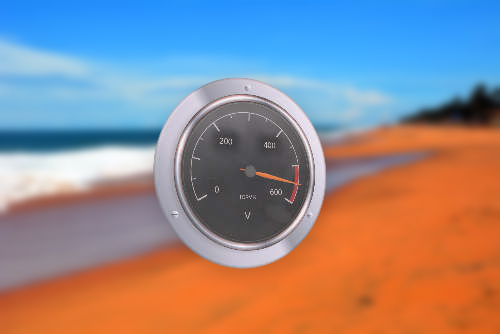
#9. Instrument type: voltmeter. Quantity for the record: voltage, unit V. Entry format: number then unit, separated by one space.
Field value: 550 V
